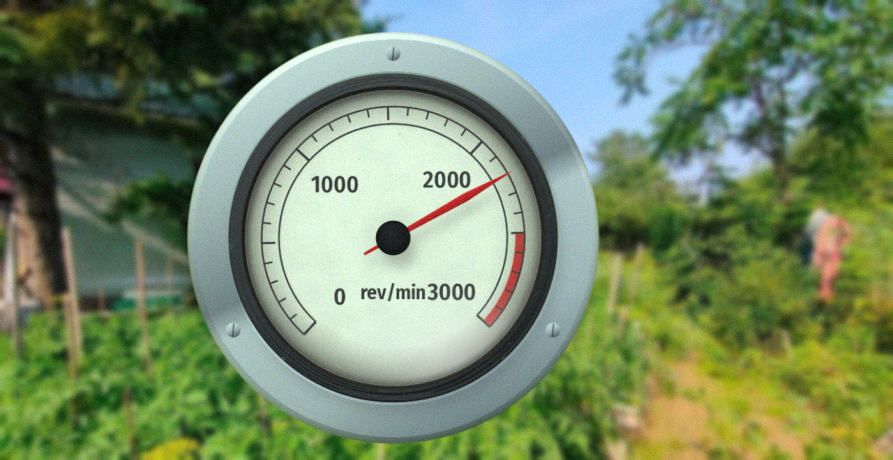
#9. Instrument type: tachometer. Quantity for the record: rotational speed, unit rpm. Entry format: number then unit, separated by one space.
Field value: 2200 rpm
